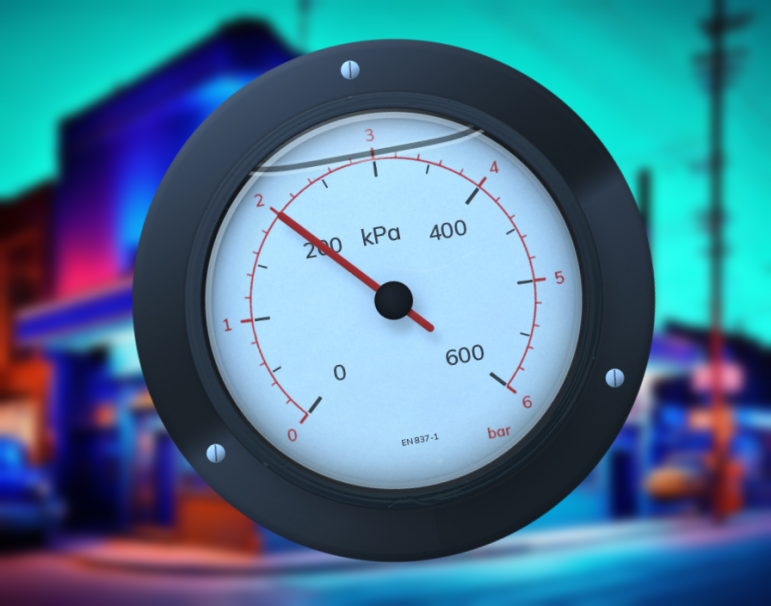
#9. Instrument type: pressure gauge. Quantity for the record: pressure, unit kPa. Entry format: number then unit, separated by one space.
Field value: 200 kPa
